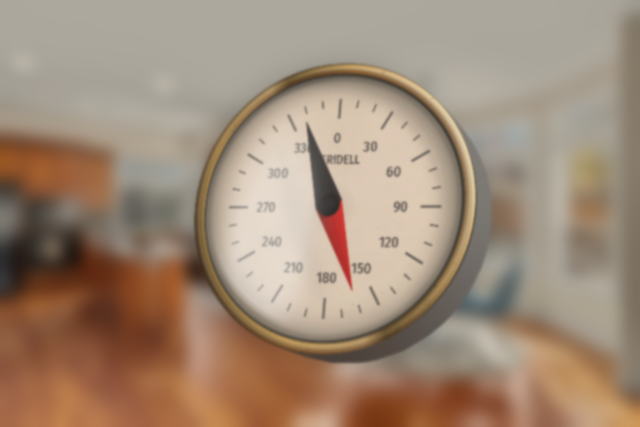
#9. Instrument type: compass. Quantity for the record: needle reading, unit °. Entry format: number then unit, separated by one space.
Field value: 160 °
